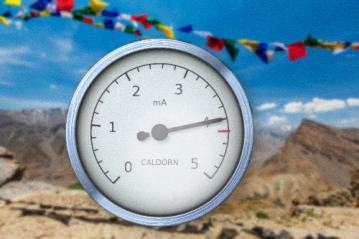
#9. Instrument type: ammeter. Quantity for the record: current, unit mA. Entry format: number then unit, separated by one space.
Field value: 4 mA
